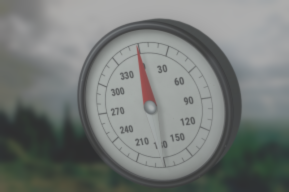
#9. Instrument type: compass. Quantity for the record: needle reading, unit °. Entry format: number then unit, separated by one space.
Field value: 0 °
